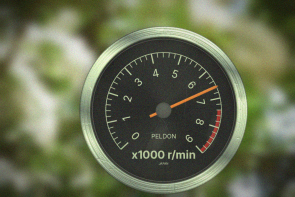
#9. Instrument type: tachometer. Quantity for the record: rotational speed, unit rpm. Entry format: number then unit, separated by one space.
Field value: 6600 rpm
